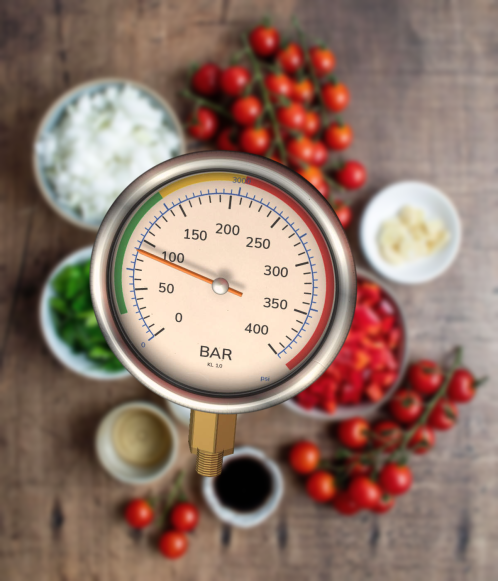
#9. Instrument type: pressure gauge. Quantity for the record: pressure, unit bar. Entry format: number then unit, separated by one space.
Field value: 90 bar
